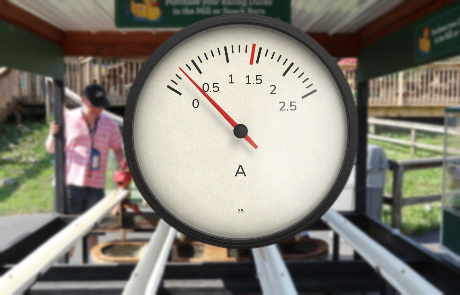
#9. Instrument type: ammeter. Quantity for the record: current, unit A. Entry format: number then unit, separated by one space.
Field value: 0.3 A
